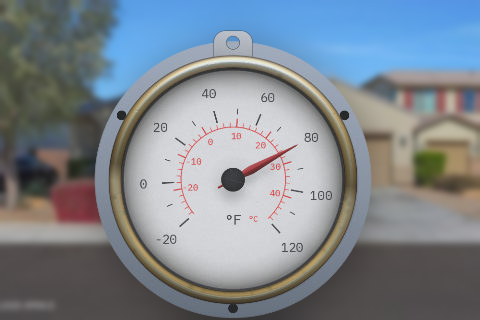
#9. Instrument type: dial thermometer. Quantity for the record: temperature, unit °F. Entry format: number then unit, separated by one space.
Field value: 80 °F
